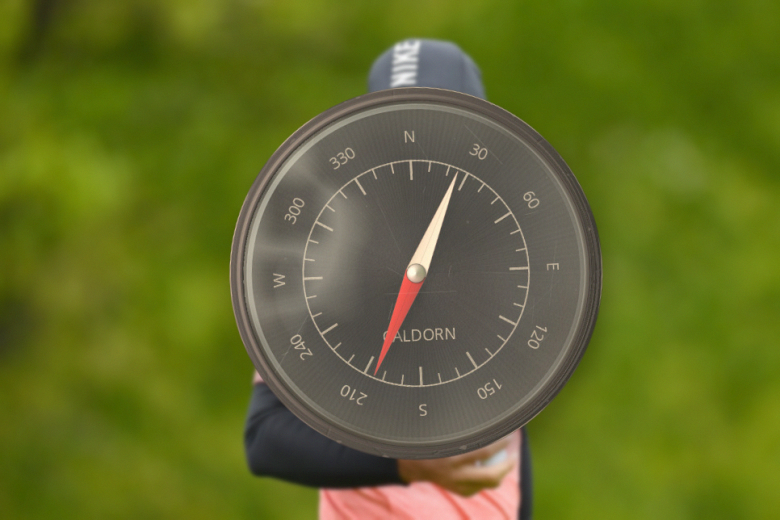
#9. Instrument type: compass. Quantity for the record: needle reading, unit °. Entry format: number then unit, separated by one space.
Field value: 205 °
